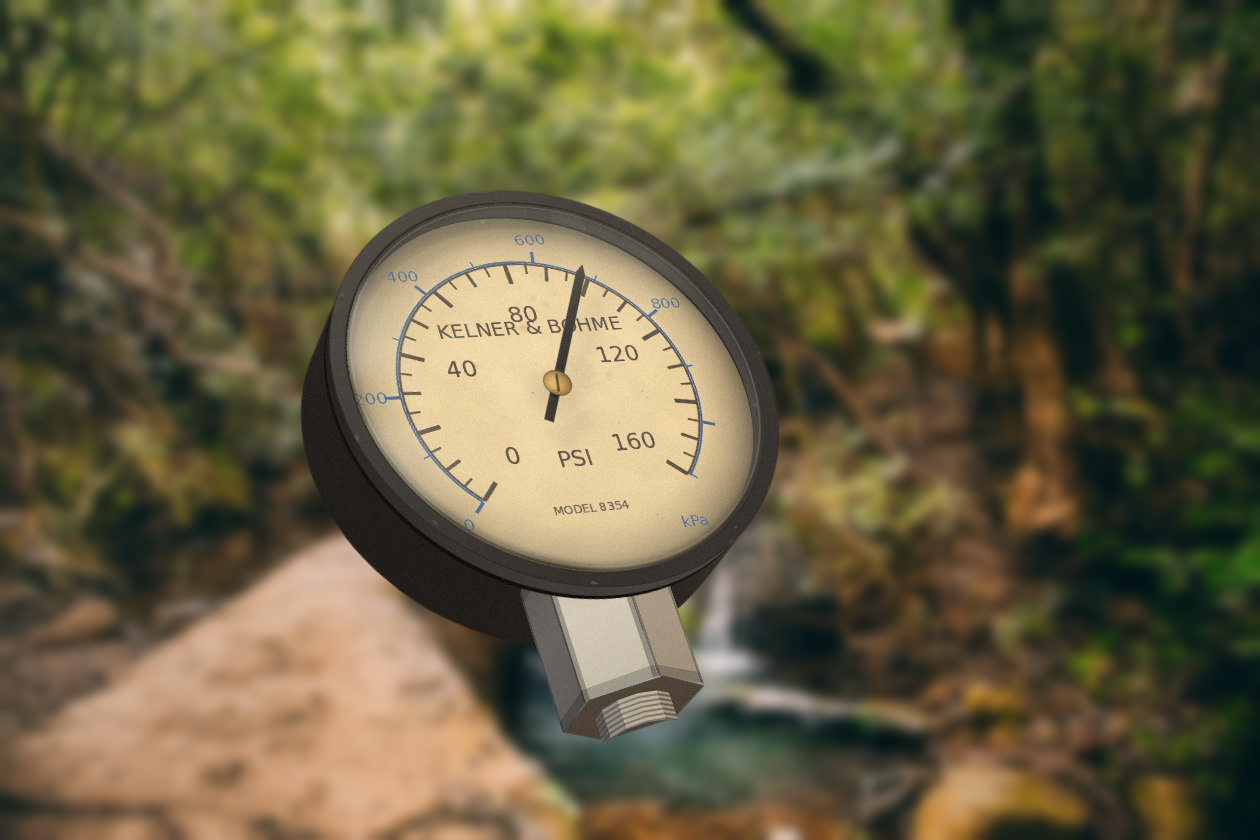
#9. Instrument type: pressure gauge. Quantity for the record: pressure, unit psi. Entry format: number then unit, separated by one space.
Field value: 97.5 psi
